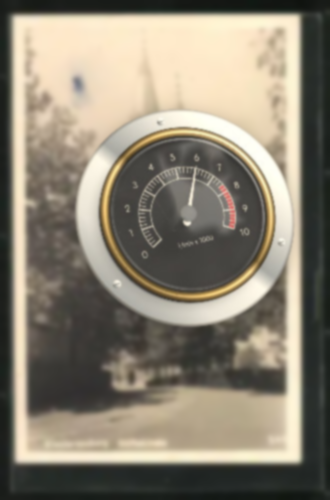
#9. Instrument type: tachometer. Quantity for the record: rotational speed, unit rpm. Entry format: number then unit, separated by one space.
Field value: 6000 rpm
